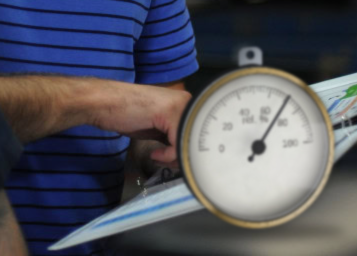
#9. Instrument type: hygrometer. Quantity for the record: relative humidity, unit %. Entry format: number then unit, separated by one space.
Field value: 70 %
